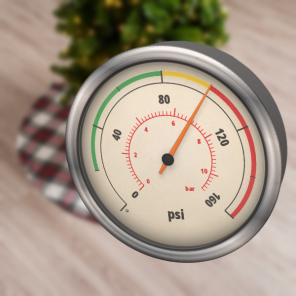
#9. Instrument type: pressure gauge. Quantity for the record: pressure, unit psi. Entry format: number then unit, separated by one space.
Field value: 100 psi
